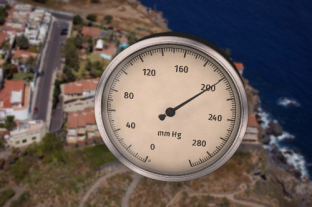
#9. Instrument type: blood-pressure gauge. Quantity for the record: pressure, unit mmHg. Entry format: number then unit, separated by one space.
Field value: 200 mmHg
